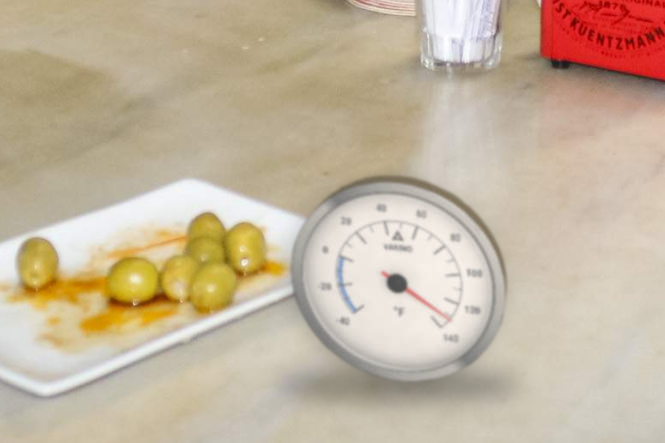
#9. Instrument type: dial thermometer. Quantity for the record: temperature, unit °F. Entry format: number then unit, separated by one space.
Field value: 130 °F
